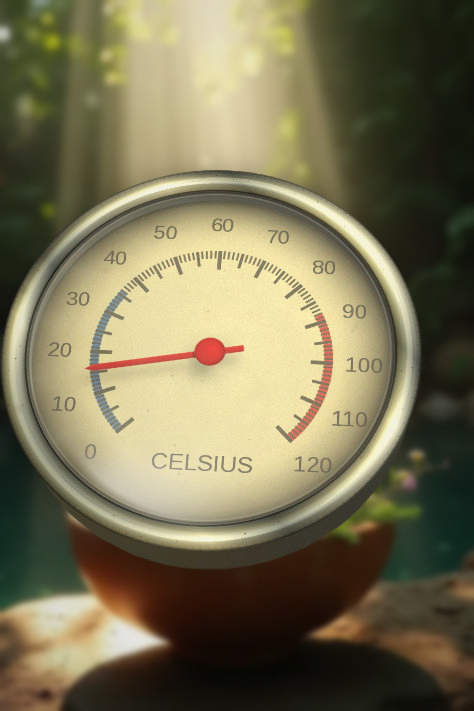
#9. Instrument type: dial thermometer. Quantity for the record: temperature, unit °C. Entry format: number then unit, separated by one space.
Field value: 15 °C
